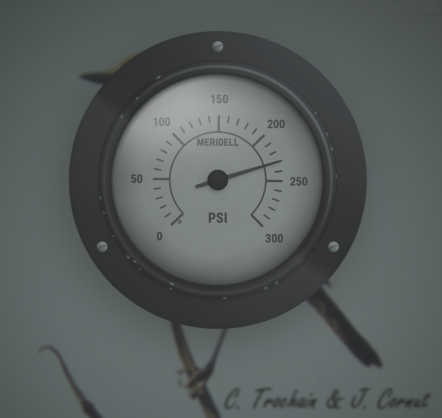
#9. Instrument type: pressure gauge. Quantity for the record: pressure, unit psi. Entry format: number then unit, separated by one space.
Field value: 230 psi
